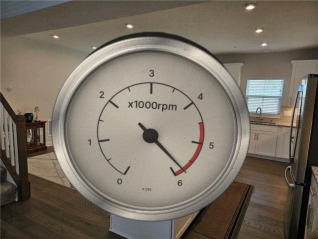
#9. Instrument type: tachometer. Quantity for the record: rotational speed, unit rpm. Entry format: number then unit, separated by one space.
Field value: 5750 rpm
